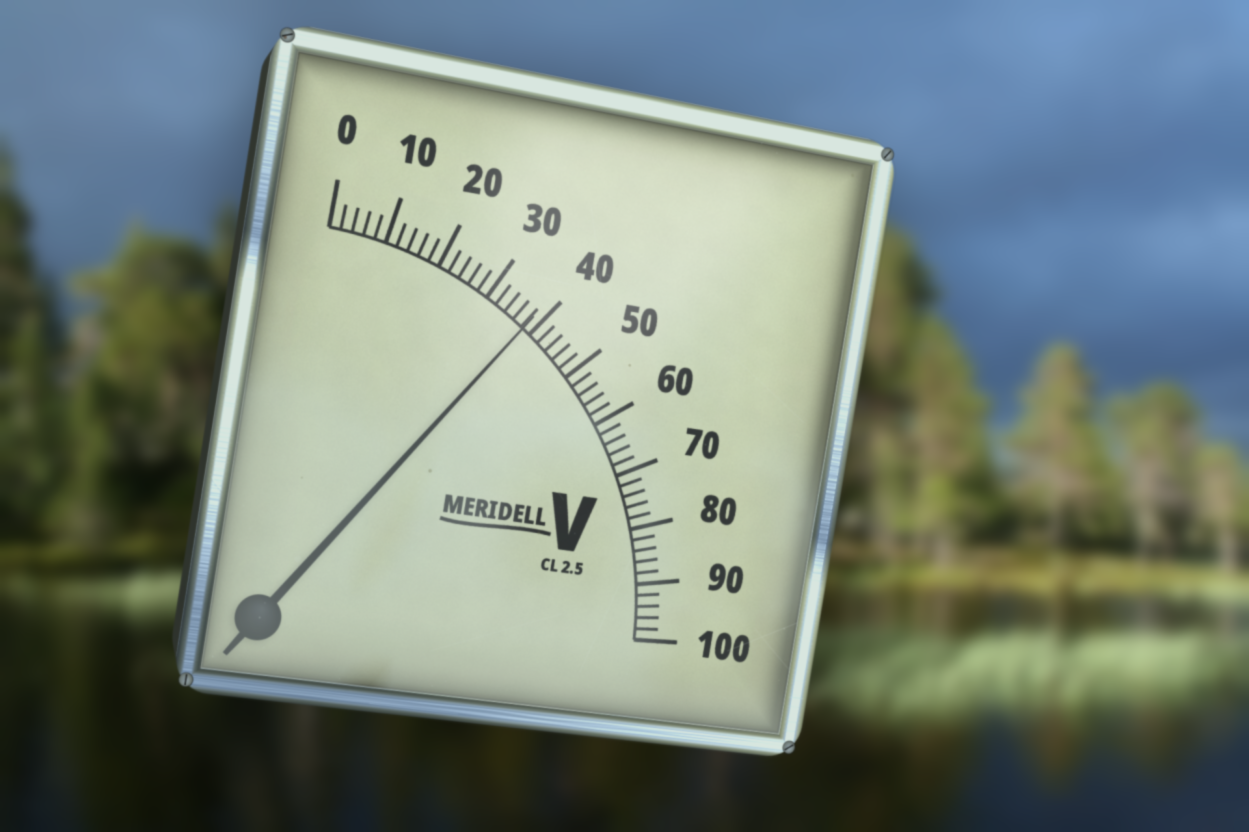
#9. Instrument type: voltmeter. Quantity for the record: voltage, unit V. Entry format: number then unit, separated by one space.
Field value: 38 V
